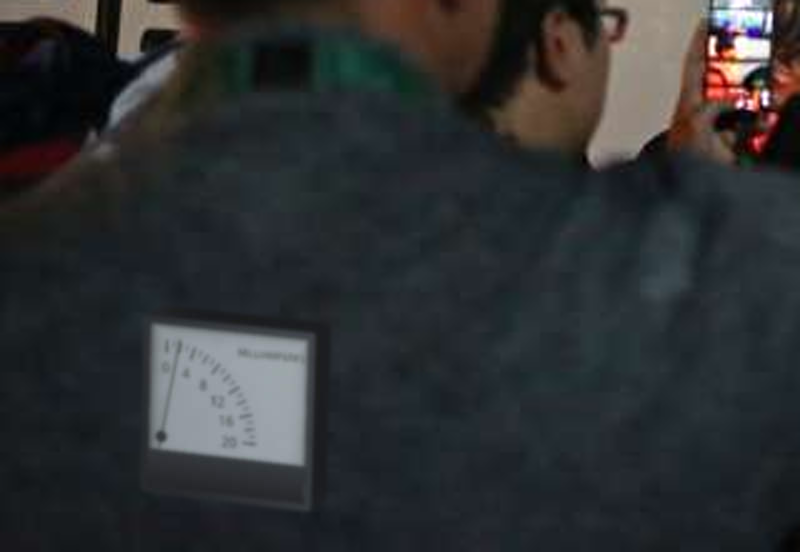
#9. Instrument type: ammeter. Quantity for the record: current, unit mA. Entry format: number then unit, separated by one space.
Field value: 2 mA
